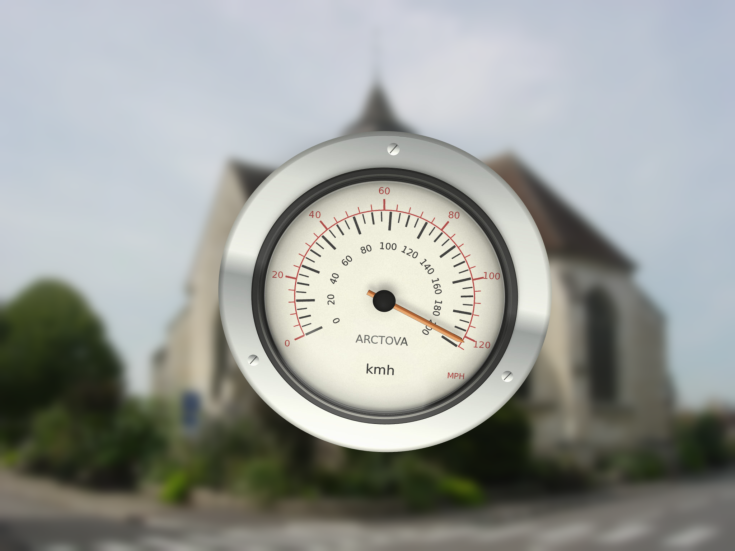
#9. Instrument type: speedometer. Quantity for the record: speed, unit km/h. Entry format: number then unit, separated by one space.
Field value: 195 km/h
